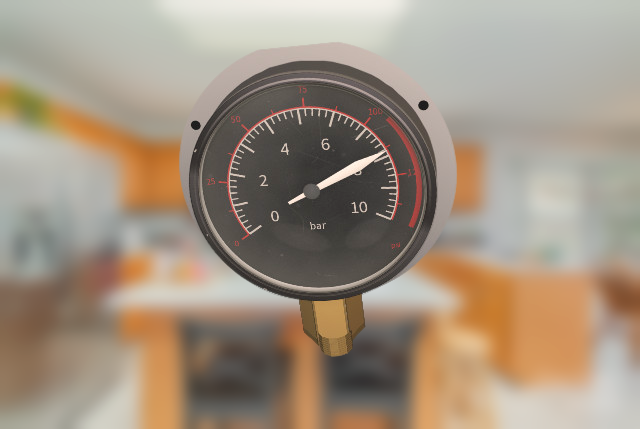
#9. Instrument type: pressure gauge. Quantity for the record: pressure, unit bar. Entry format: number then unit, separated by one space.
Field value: 7.8 bar
